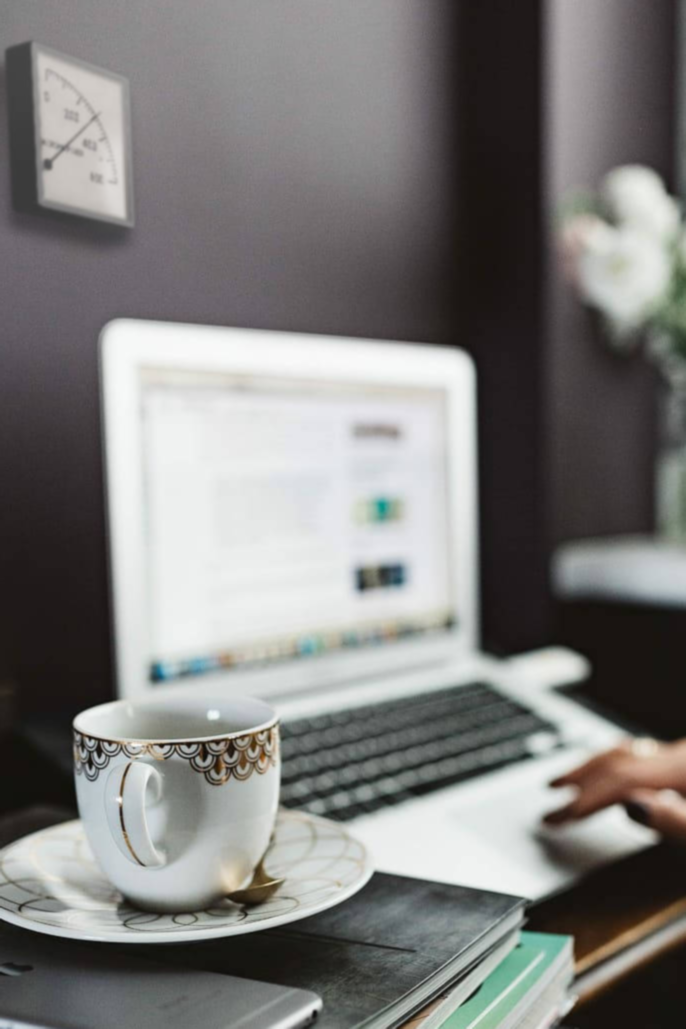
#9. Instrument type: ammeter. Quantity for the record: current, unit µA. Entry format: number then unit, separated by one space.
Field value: 300 µA
